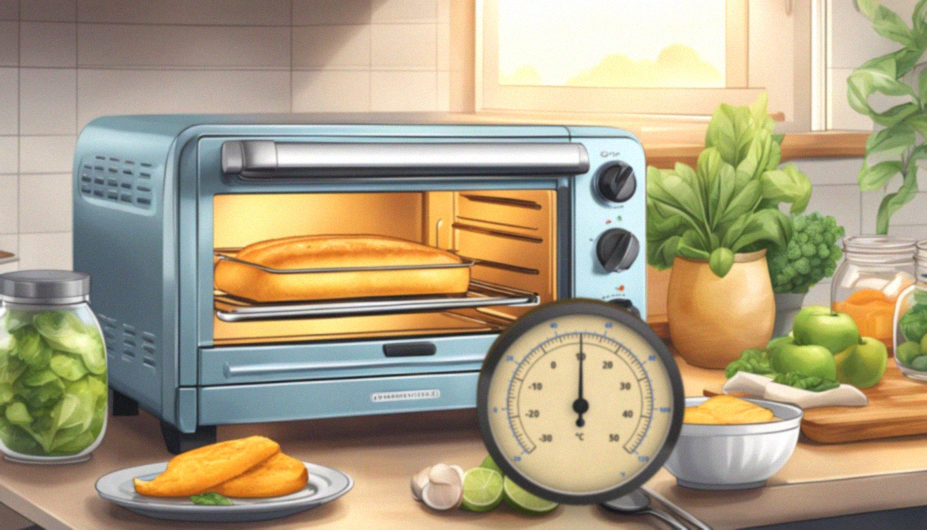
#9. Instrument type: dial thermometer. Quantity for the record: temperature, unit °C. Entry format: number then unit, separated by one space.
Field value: 10 °C
